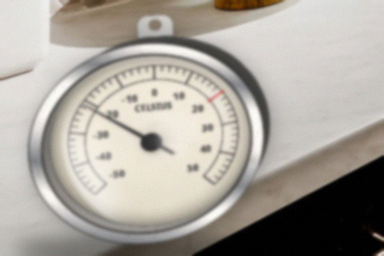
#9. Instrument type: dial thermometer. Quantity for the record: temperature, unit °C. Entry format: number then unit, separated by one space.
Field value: -20 °C
